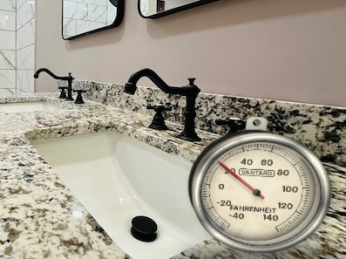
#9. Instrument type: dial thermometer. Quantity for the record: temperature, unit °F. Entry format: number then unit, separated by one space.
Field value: 20 °F
